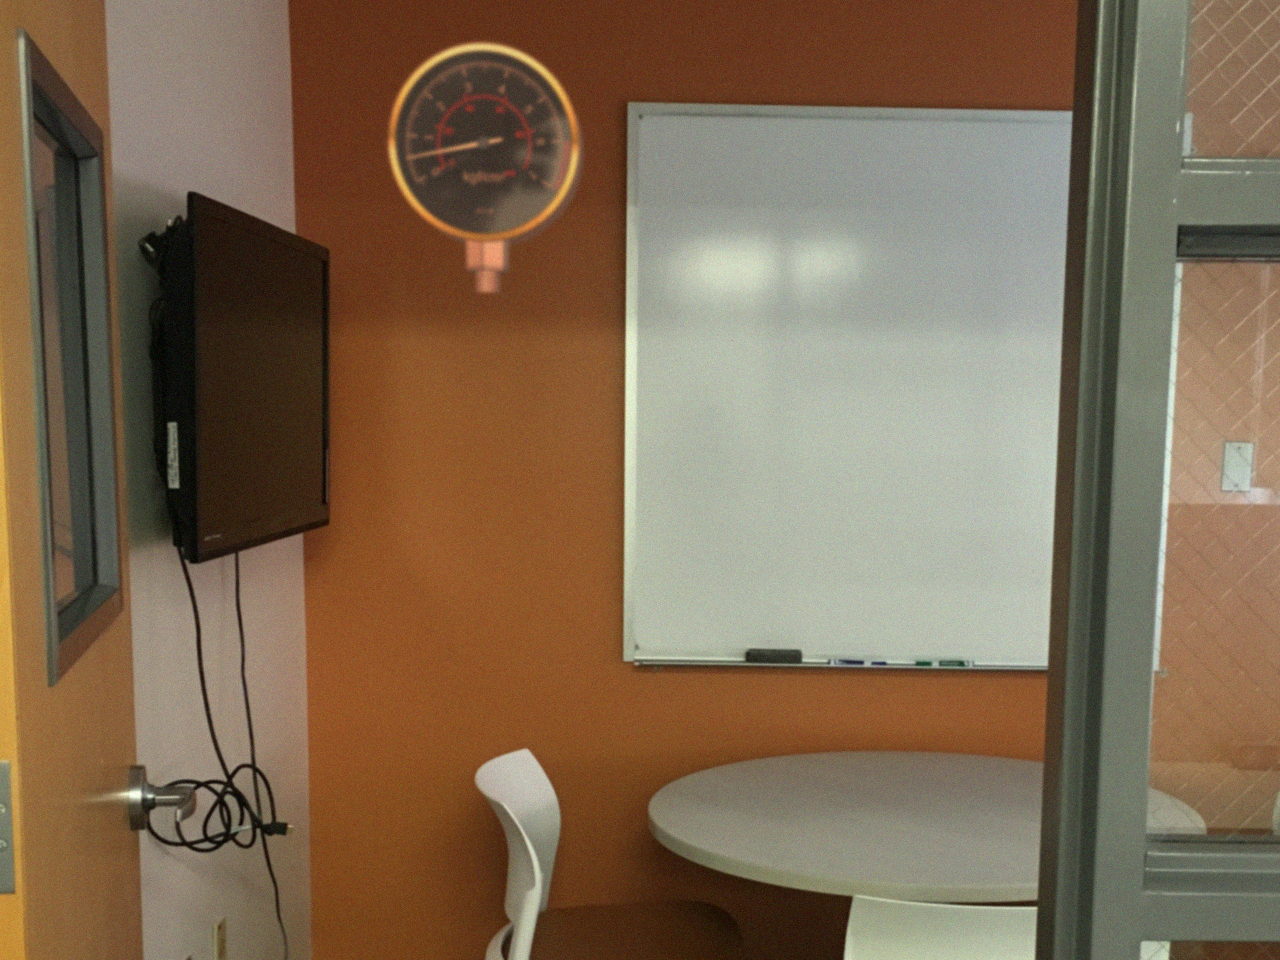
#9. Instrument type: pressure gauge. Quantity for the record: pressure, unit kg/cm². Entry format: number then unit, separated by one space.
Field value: 0.5 kg/cm²
